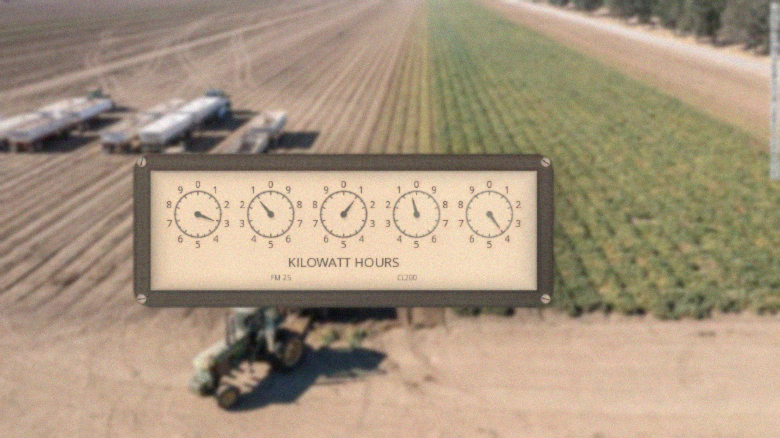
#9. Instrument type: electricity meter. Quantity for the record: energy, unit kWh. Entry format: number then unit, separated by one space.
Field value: 31104 kWh
